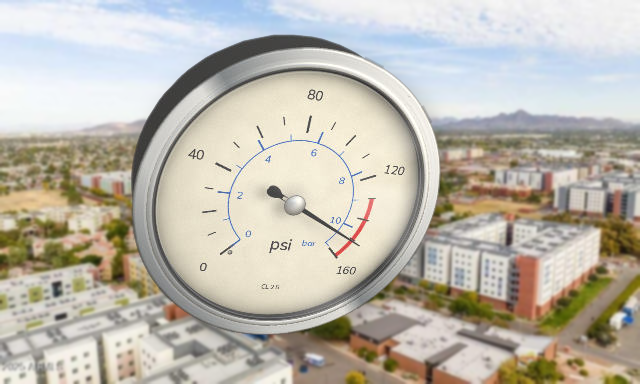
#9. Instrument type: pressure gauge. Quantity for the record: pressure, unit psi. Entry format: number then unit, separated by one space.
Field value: 150 psi
